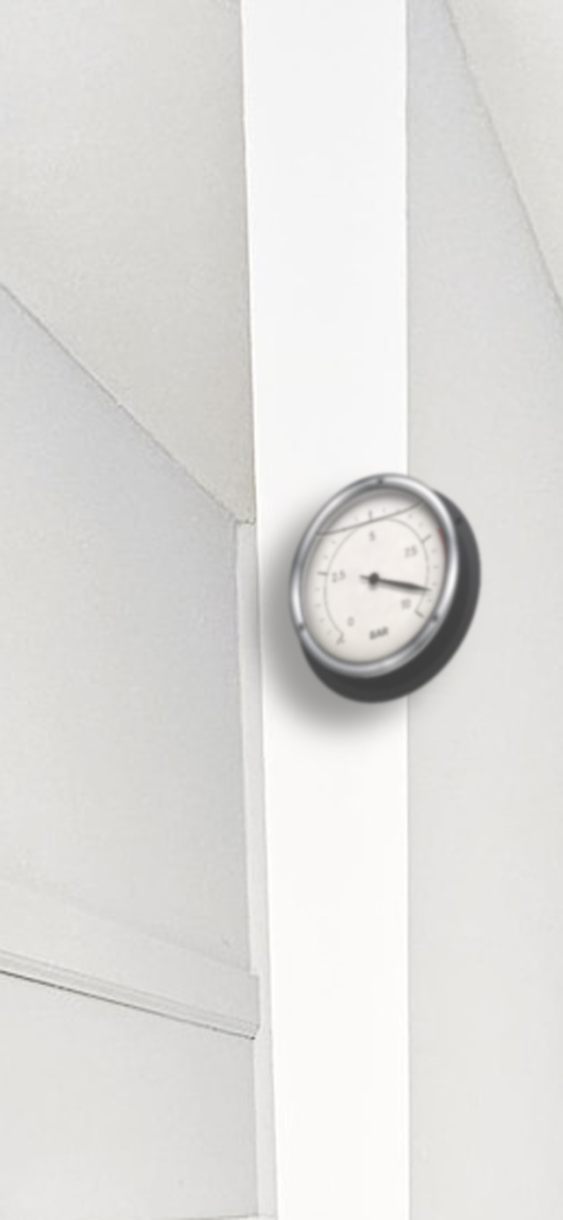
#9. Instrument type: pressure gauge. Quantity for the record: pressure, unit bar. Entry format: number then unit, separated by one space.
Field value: 9.25 bar
